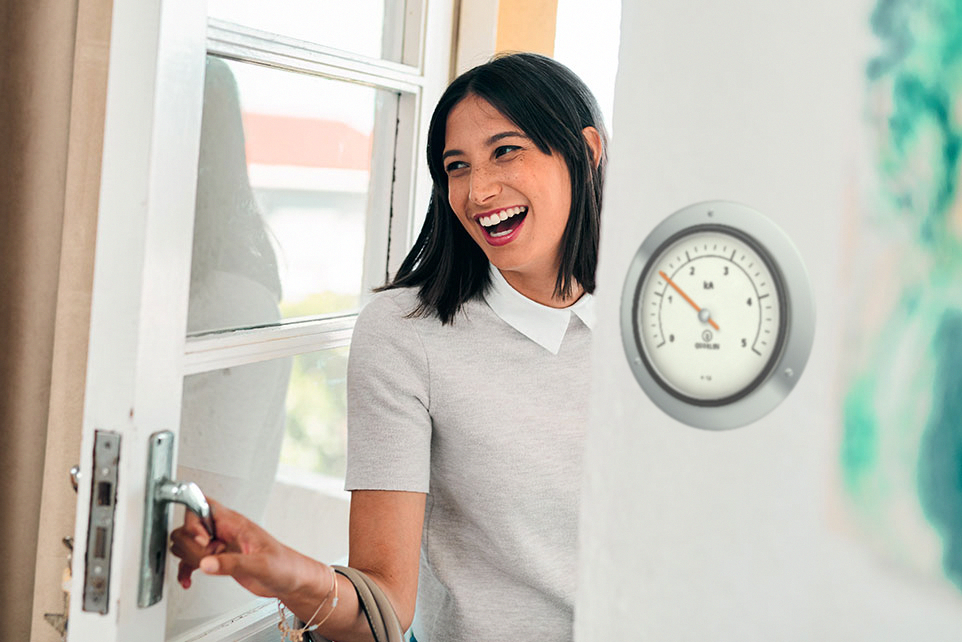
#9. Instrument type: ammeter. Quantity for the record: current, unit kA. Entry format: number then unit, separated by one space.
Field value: 1.4 kA
